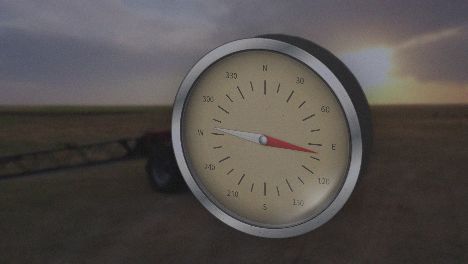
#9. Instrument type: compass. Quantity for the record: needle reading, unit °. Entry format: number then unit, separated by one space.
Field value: 97.5 °
